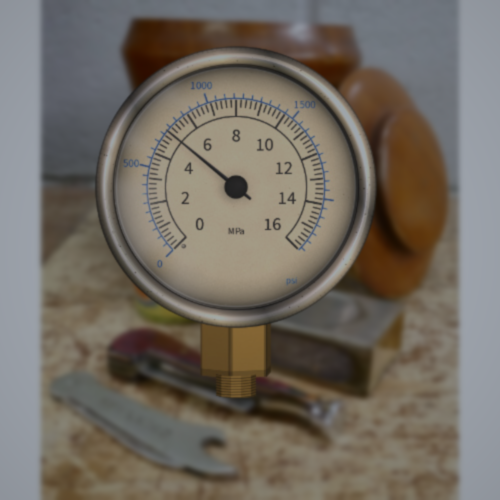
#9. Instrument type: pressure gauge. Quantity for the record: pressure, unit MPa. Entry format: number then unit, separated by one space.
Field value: 5 MPa
